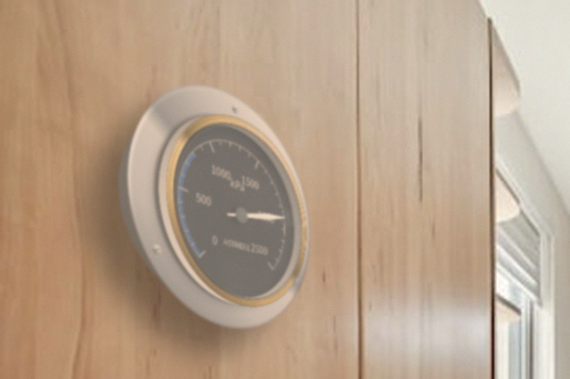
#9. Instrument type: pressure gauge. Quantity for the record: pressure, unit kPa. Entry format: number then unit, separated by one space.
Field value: 2000 kPa
